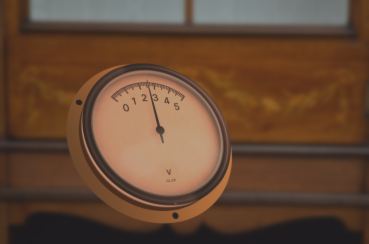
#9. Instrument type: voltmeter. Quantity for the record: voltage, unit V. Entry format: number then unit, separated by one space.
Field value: 2.5 V
